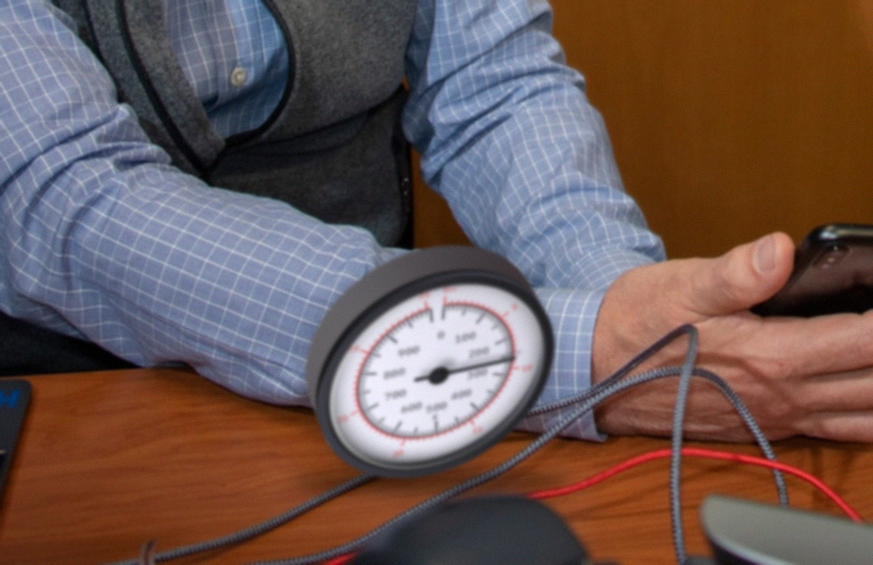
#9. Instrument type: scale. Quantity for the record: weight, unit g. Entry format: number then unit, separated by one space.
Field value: 250 g
